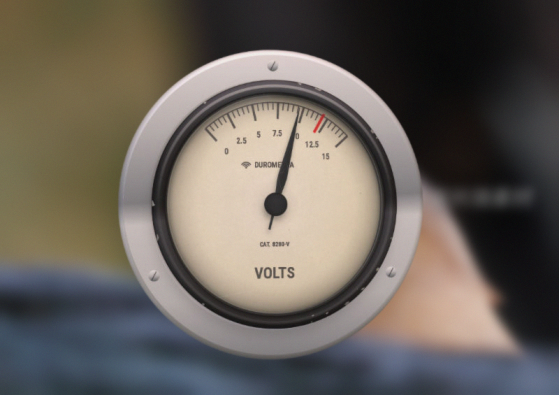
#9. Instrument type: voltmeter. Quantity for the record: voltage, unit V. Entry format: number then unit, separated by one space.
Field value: 9.5 V
